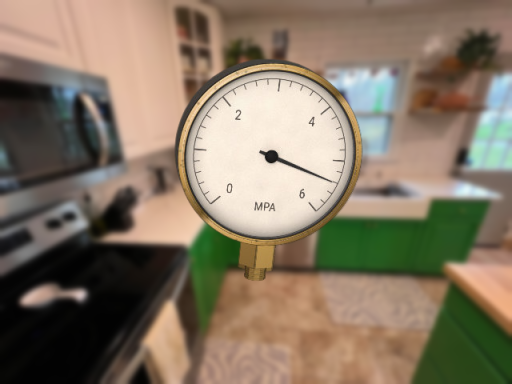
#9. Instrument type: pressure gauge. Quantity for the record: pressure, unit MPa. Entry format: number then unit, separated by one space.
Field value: 5.4 MPa
